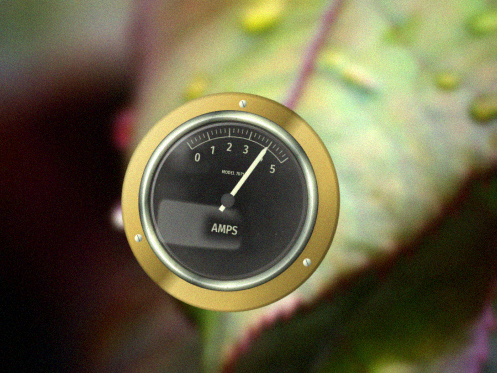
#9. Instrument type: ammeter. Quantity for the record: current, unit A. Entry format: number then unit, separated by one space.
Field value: 4 A
